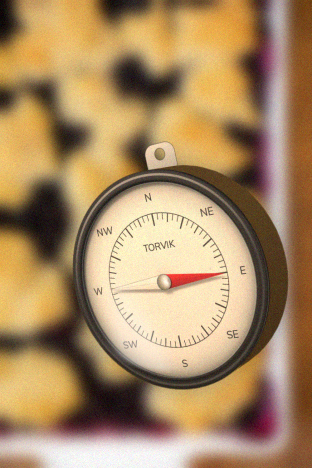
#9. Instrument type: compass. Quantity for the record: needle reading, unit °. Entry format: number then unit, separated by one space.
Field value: 90 °
